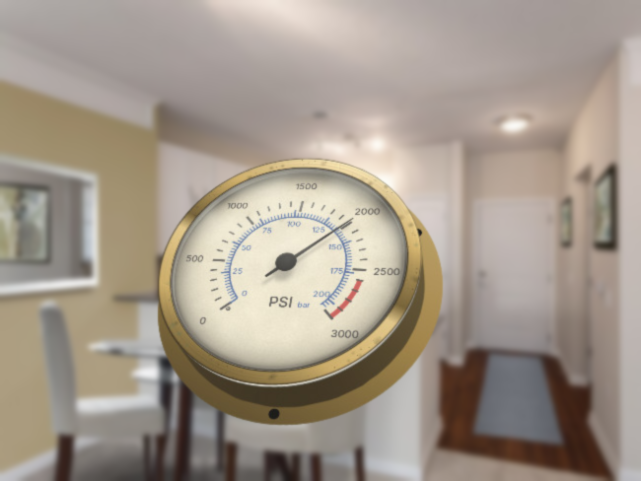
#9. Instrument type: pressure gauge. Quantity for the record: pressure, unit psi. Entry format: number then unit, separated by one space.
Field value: 2000 psi
